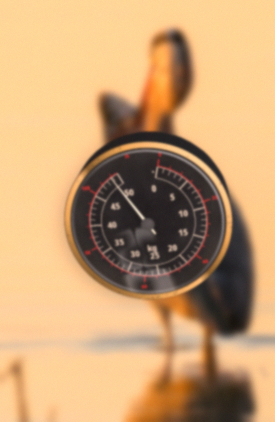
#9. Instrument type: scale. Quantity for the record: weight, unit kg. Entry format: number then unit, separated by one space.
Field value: 49 kg
